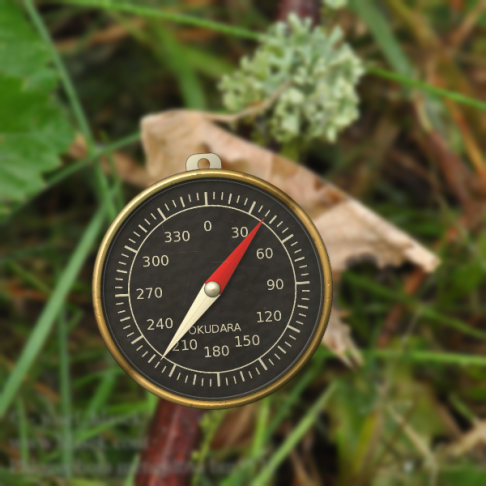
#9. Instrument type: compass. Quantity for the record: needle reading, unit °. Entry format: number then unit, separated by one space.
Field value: 40 °
